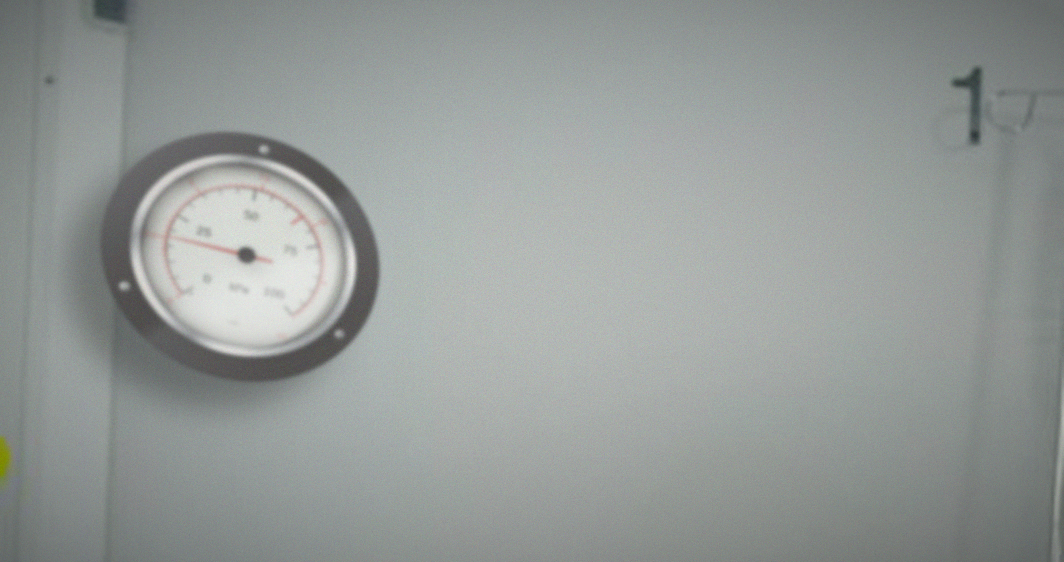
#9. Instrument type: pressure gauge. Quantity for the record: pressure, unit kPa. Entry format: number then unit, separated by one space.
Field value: 17.5 kPa
